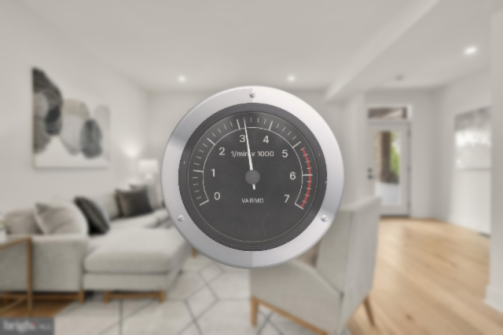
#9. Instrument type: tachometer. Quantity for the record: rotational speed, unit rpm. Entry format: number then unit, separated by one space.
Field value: 3200 rpm
